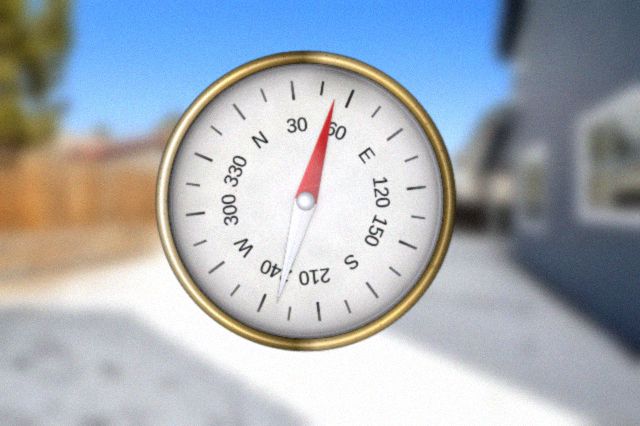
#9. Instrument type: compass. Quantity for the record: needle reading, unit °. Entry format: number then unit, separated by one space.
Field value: 52.5 °
